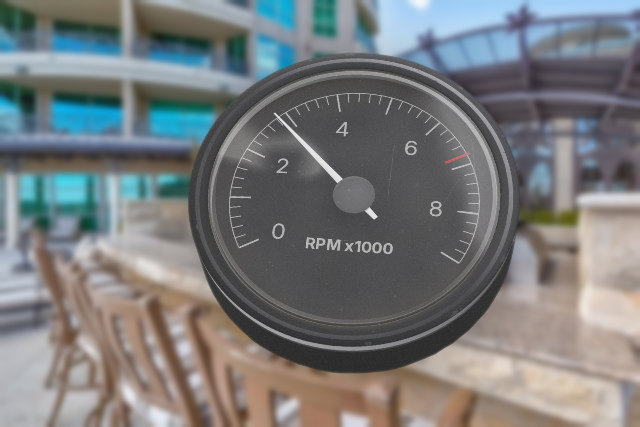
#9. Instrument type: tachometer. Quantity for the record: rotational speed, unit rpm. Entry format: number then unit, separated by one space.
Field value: 2800 rpm
